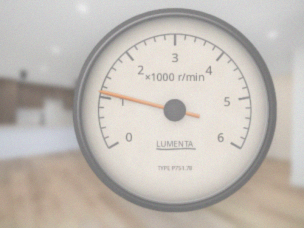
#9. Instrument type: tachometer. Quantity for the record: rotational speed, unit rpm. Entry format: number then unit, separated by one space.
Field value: 1100 rpm
